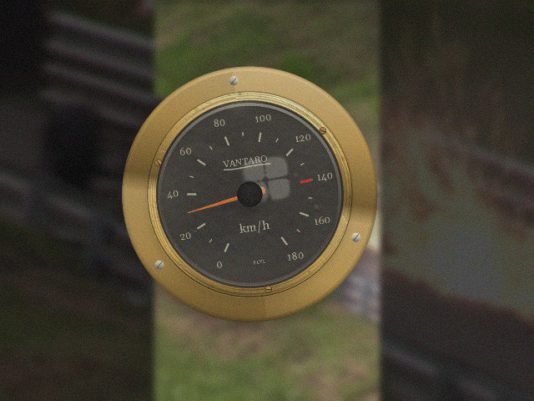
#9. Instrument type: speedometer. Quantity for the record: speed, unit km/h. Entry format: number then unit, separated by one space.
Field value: 30 km/h
